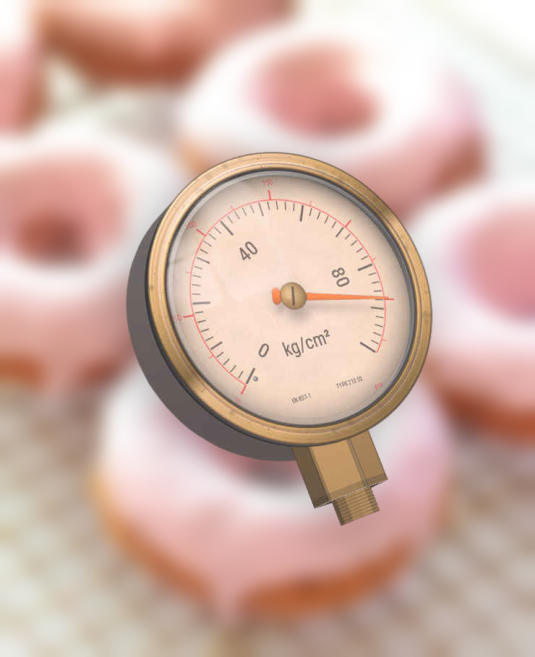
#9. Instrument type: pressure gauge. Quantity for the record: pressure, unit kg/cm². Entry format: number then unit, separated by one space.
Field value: 88 kg/cm²
